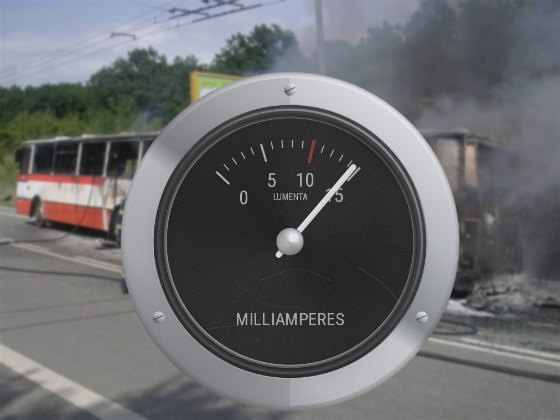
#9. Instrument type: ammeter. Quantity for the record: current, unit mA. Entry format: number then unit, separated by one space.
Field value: 14.5 mA
